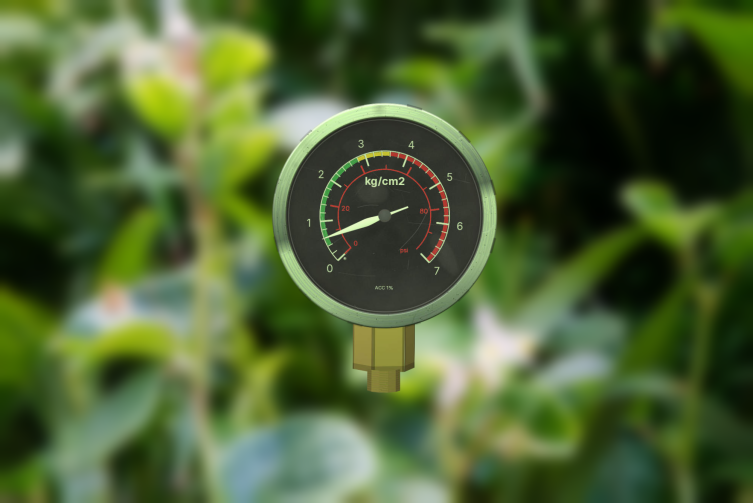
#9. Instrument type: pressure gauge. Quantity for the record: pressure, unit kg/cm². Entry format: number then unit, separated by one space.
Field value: 0.6 kg/cm²
